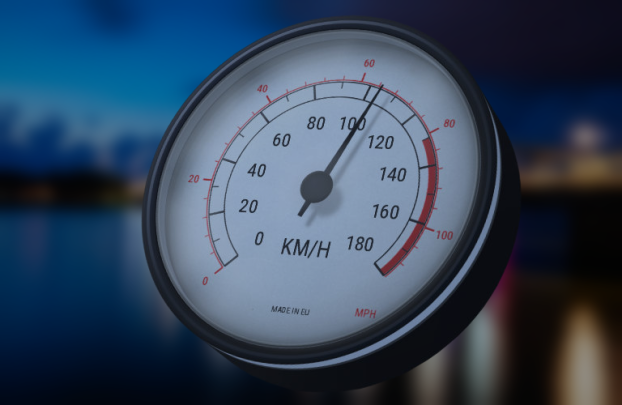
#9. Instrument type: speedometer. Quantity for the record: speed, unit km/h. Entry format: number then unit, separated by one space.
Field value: 105 km/h
